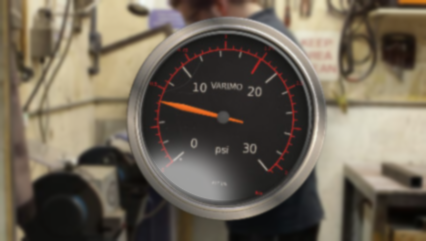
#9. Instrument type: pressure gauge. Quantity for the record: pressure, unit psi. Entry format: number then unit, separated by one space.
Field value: 6 psi
